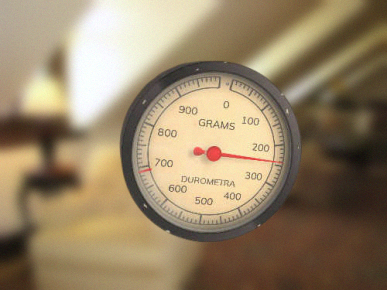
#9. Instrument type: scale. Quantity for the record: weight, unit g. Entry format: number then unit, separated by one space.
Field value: 240 g
